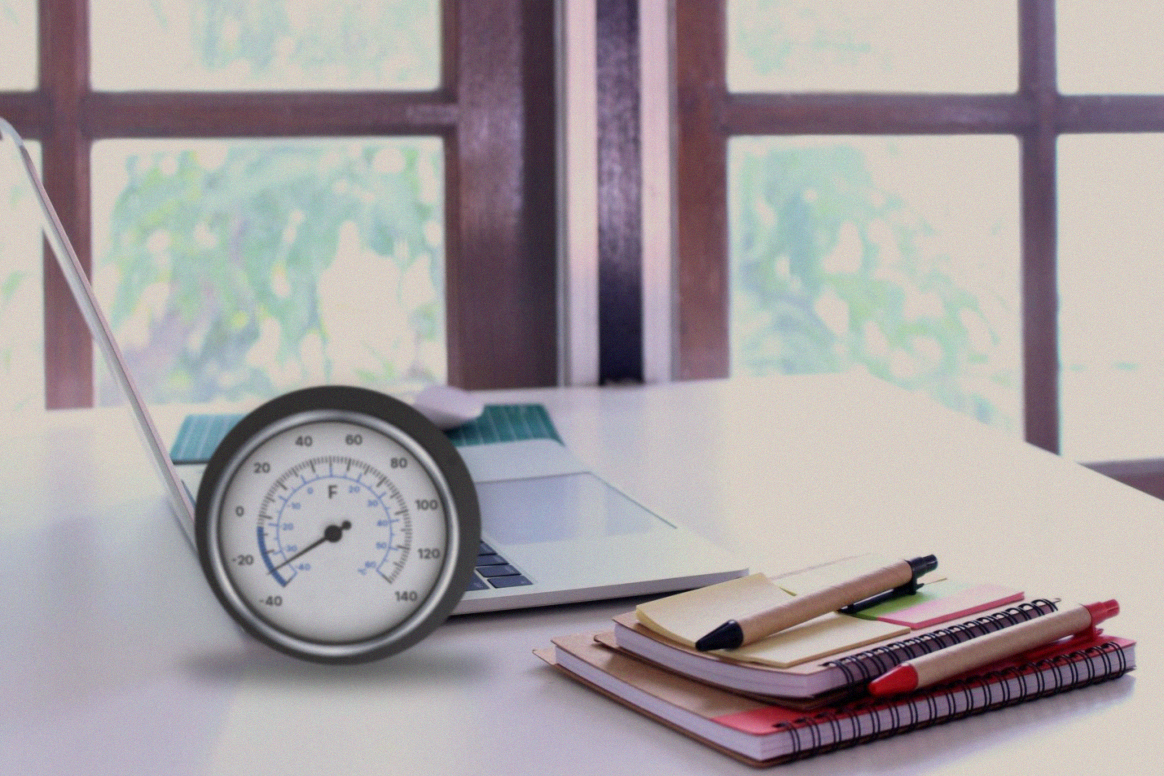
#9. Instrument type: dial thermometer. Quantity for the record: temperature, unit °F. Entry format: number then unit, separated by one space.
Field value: -30 °F
